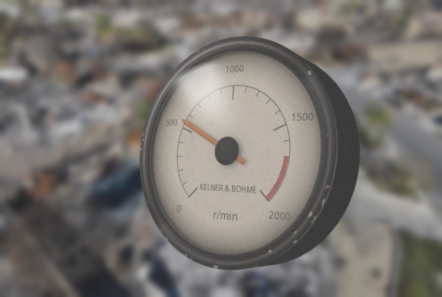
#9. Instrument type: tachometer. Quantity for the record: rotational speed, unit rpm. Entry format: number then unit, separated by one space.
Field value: 550 rpm
